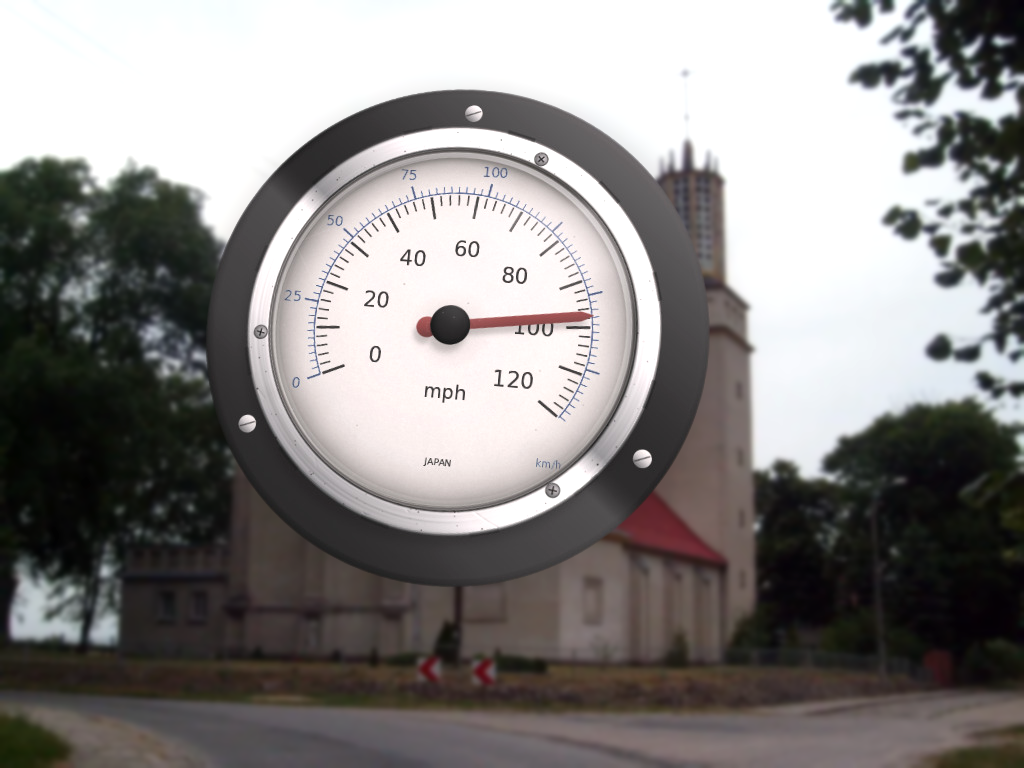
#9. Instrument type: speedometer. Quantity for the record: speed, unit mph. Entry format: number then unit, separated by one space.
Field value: 98 mph
